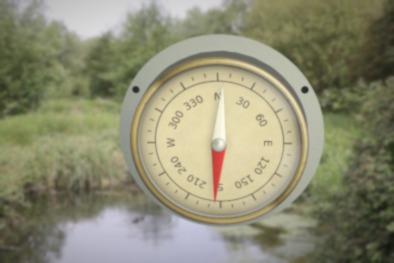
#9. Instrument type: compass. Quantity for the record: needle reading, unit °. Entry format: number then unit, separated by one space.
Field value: 185 °
